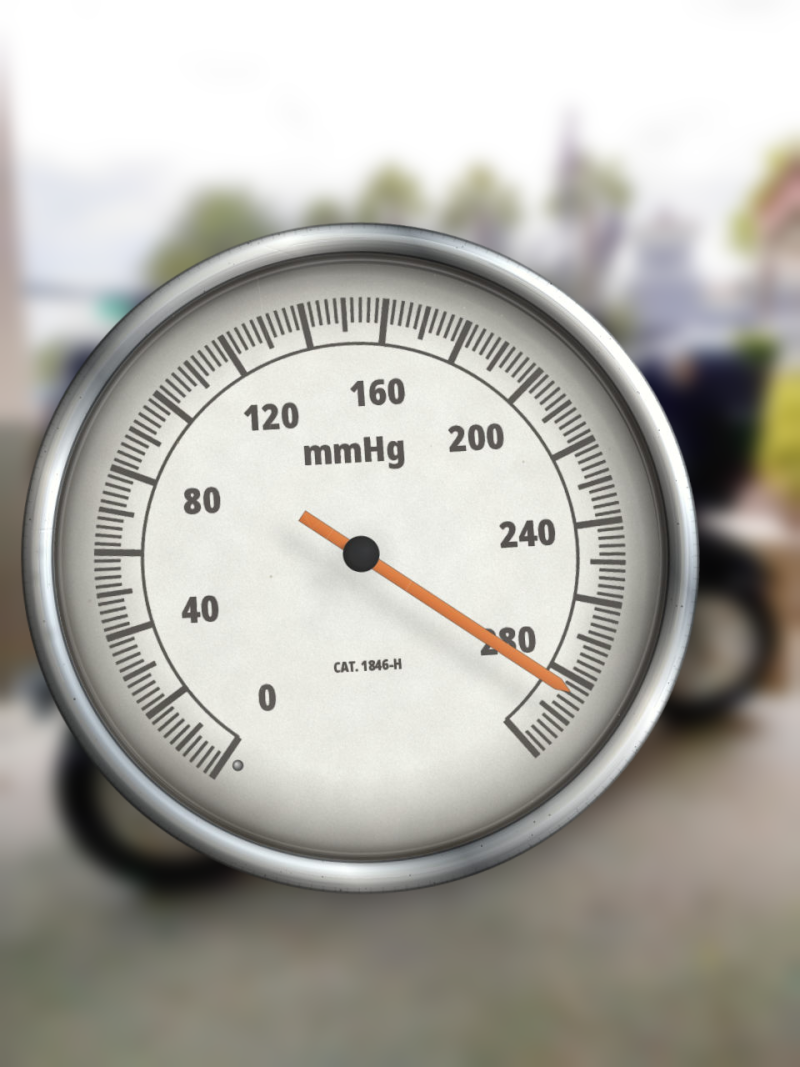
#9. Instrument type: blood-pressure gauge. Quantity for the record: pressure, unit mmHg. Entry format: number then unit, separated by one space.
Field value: 284 mmHg
